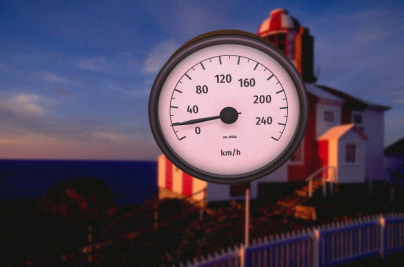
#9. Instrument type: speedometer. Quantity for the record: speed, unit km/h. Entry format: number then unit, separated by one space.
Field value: 20 km/h
